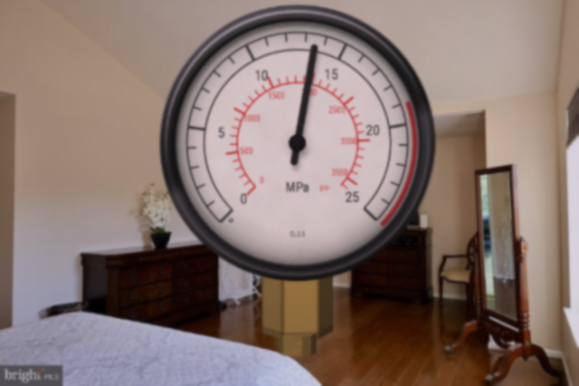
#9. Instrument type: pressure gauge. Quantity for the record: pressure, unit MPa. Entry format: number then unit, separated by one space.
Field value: 13.5 MPa
